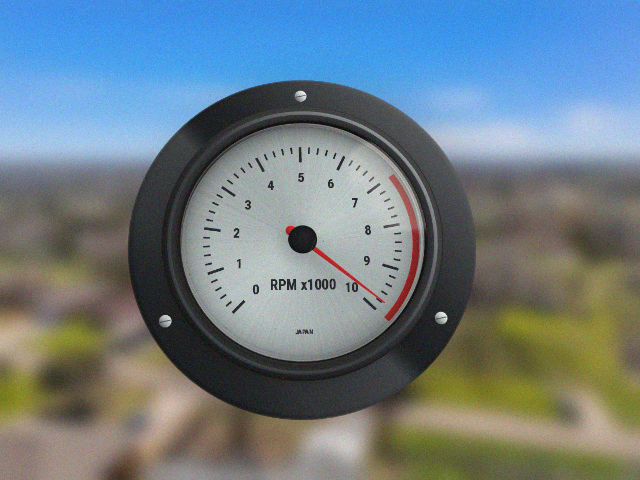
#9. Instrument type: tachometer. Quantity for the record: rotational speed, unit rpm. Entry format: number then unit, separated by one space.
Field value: 9800 rpm
